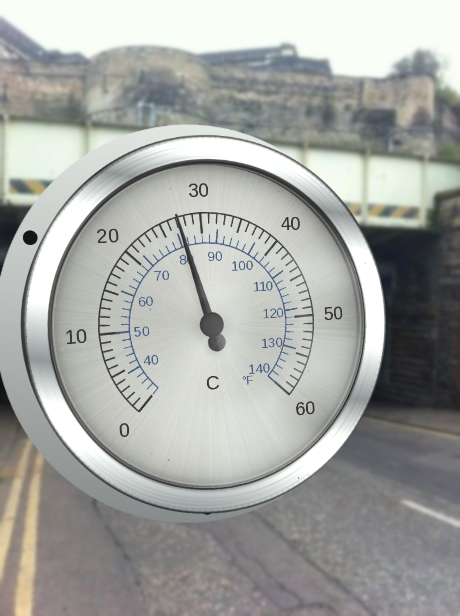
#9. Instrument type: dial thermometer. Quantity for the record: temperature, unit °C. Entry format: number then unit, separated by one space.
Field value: 27 °C
